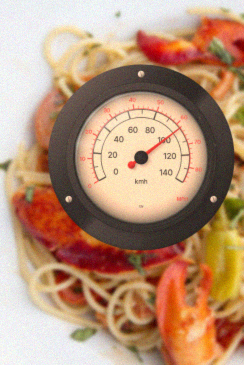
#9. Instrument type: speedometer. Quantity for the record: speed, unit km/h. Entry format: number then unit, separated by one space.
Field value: 100 km/h
